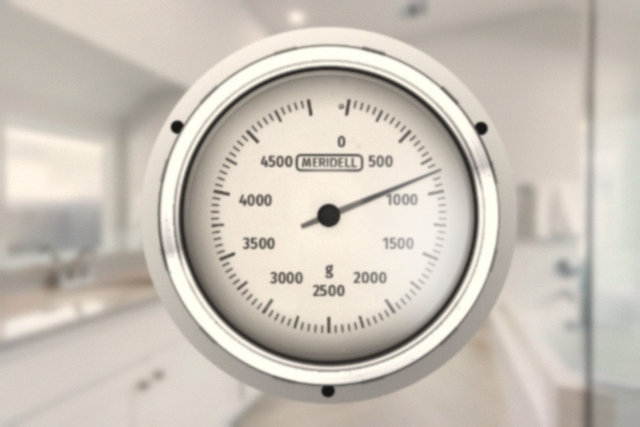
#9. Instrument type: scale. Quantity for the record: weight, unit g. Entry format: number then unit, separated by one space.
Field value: 850 g
